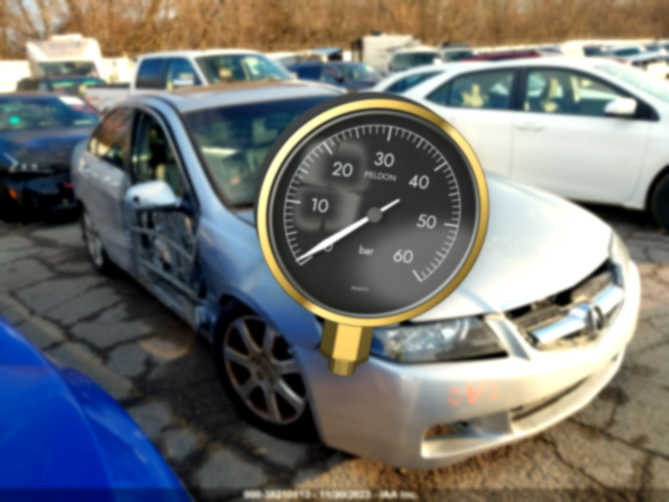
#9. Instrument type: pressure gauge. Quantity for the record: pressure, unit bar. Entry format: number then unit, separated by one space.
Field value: 1 bar
